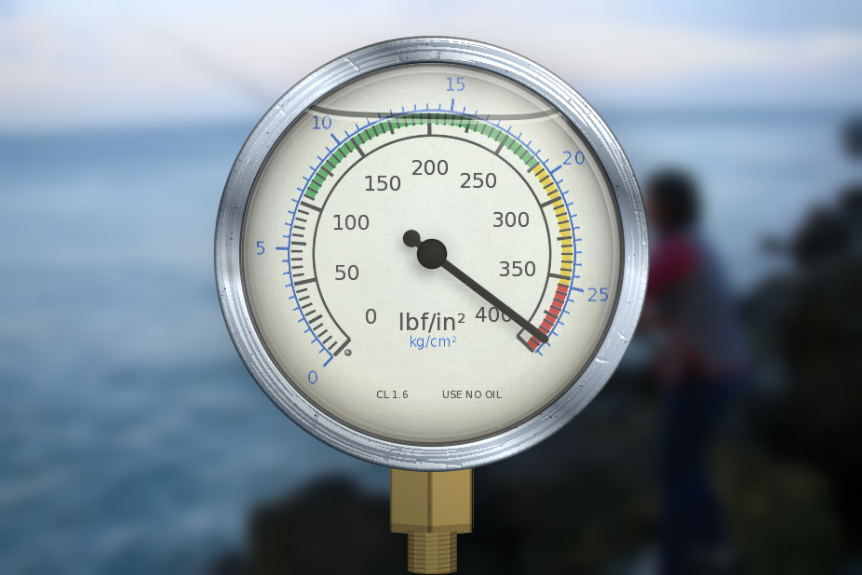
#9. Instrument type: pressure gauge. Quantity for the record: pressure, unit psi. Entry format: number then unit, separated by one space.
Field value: 390 psi
